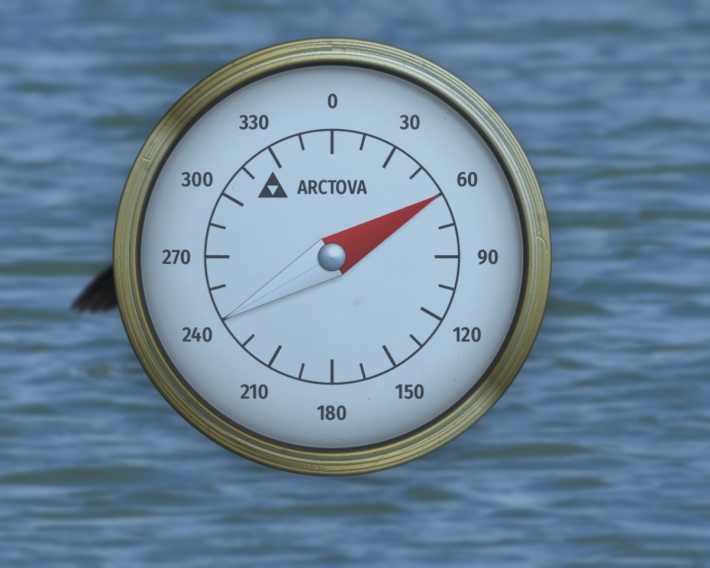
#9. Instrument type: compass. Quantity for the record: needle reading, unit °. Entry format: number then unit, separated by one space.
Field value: 60 °
